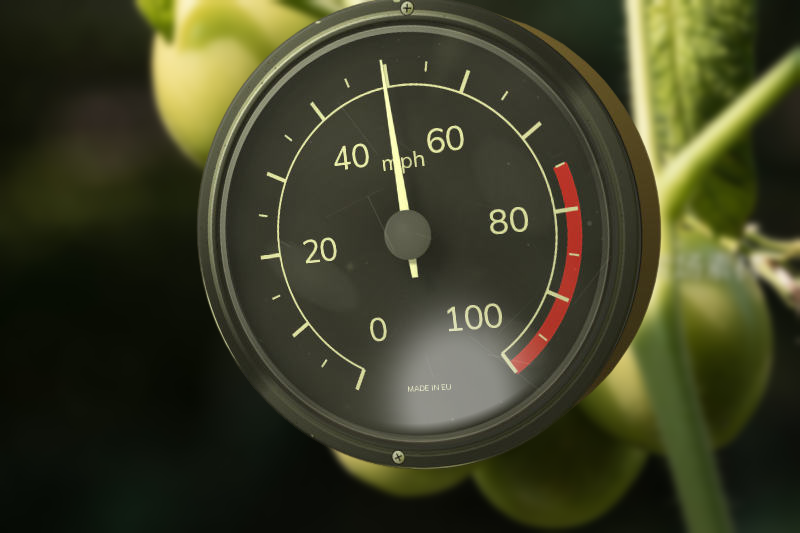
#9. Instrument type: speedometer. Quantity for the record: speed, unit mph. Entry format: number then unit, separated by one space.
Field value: 50 mph
